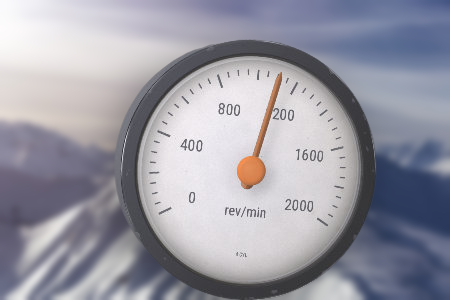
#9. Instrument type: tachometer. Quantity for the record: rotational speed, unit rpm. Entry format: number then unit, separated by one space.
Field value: 1100 rpm
